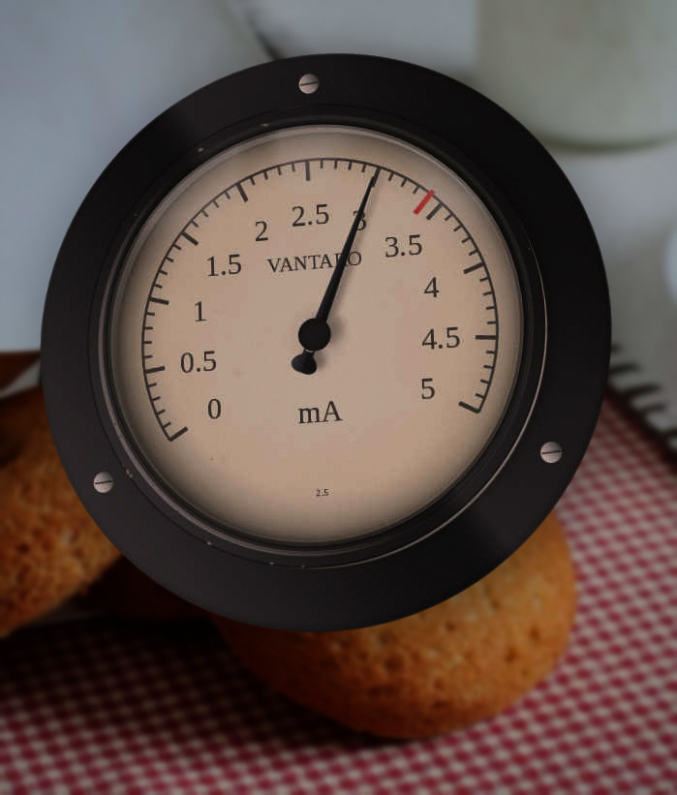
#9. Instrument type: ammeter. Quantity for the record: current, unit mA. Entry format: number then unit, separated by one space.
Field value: 3 mA
